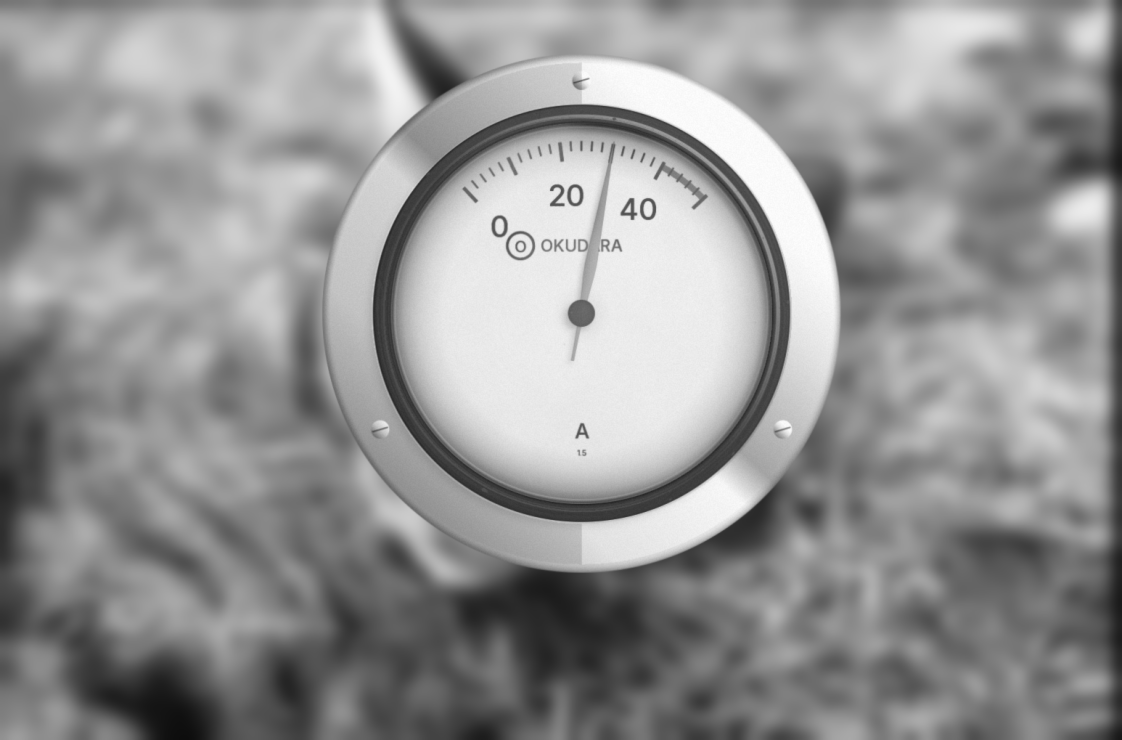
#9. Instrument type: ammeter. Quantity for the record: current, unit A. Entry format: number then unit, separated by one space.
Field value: 30 A
